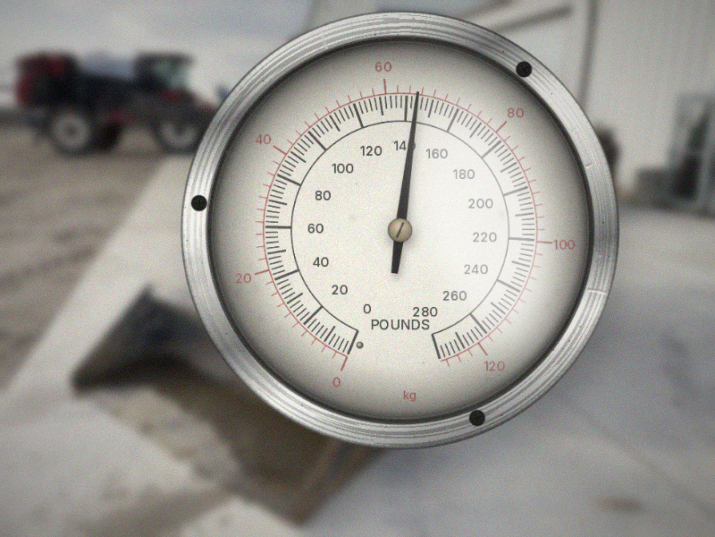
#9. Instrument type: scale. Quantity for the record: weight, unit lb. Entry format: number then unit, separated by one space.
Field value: 144 lb
